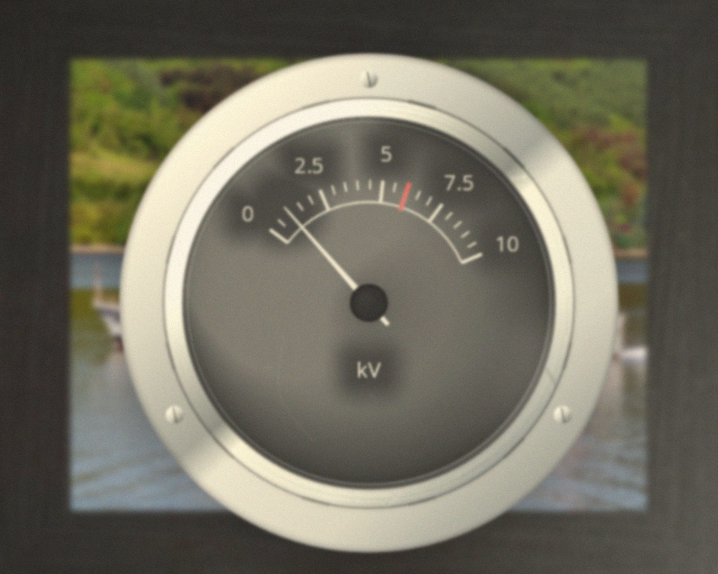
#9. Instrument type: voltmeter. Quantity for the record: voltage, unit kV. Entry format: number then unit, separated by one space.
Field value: 1 kV
